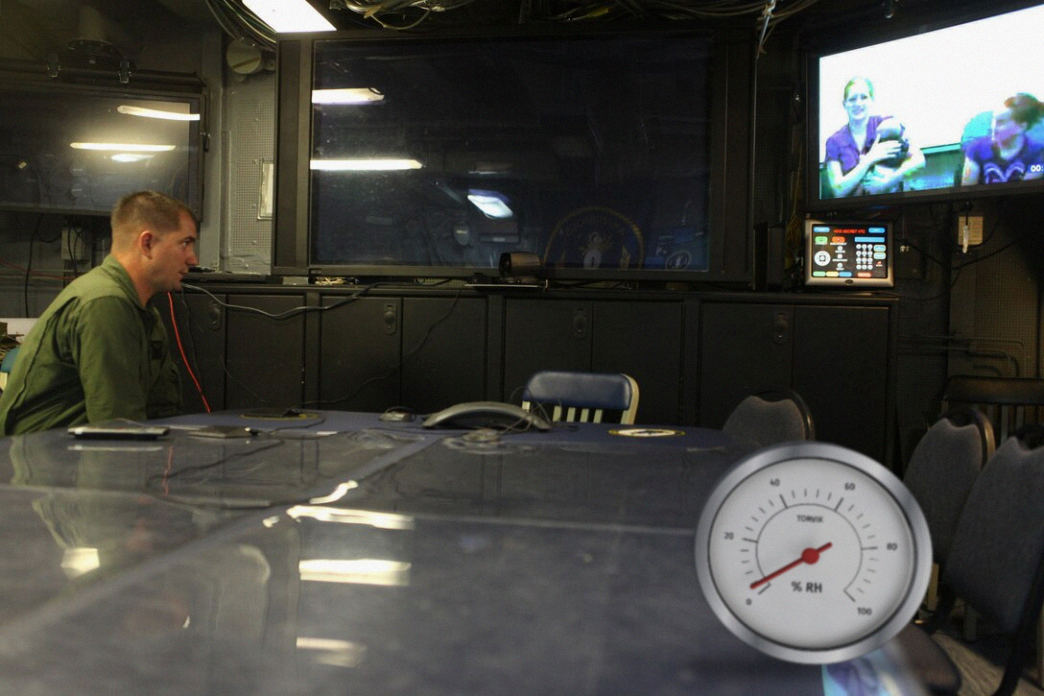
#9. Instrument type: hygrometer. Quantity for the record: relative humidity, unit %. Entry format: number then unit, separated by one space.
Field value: 4 %
